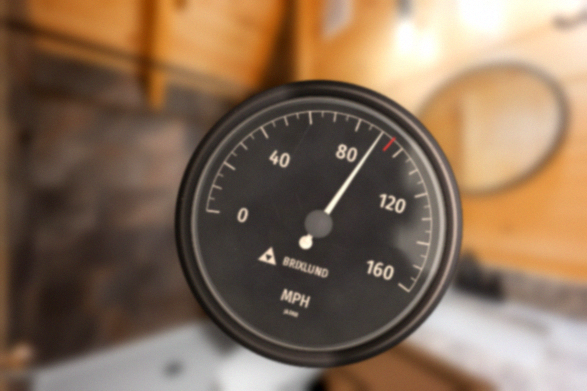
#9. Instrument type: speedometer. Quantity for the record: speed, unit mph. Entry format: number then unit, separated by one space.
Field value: 90 mph
